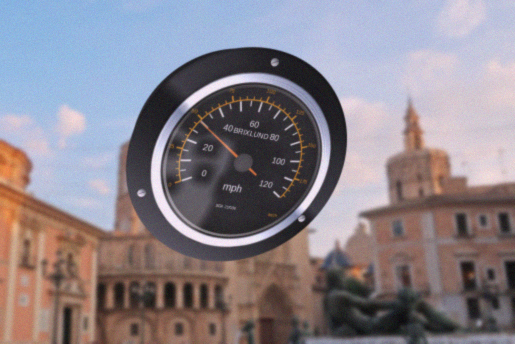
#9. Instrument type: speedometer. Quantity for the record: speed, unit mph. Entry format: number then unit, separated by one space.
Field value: 30 mph
